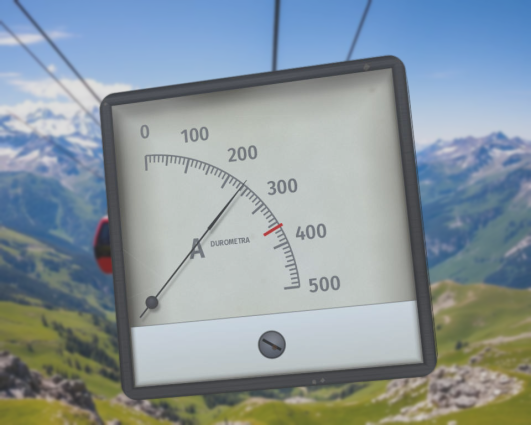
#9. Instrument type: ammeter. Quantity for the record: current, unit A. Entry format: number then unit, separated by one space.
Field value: 240 A
